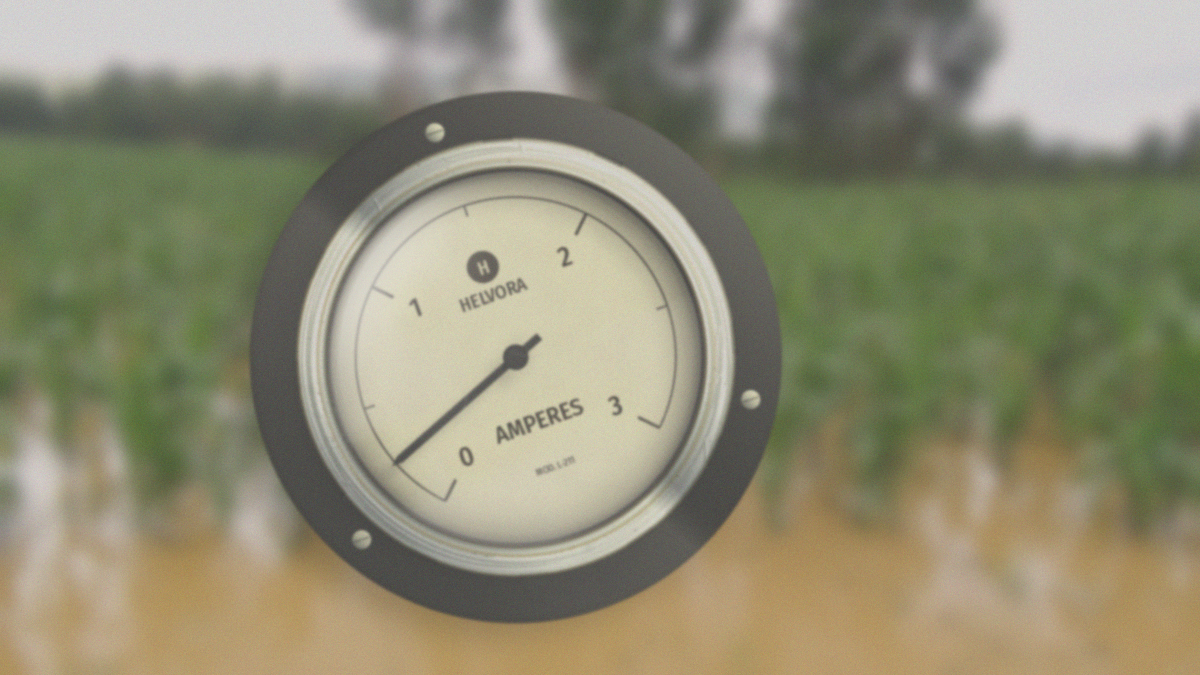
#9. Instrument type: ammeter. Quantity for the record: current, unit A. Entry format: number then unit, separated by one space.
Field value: 0.25 A
